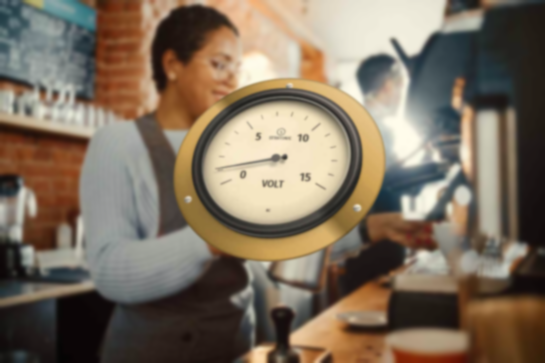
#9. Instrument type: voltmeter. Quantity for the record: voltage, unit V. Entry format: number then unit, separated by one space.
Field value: 1 V
